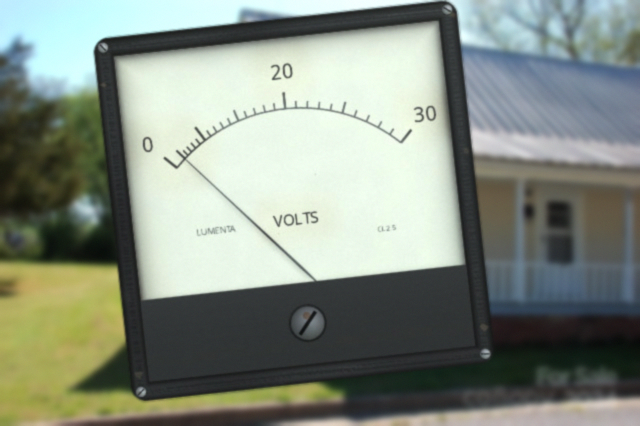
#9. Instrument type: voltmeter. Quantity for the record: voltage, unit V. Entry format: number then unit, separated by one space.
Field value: 5 V
